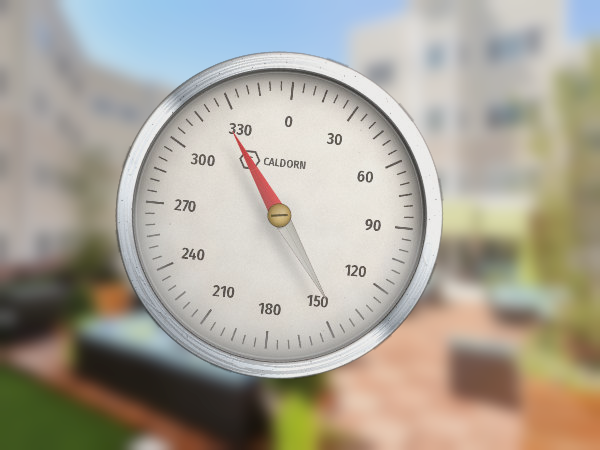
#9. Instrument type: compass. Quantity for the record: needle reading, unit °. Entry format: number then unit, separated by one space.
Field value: 325 °
